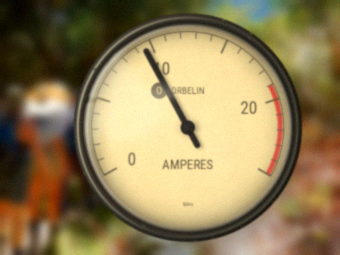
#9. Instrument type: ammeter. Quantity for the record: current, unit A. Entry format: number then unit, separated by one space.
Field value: 9.5 A
